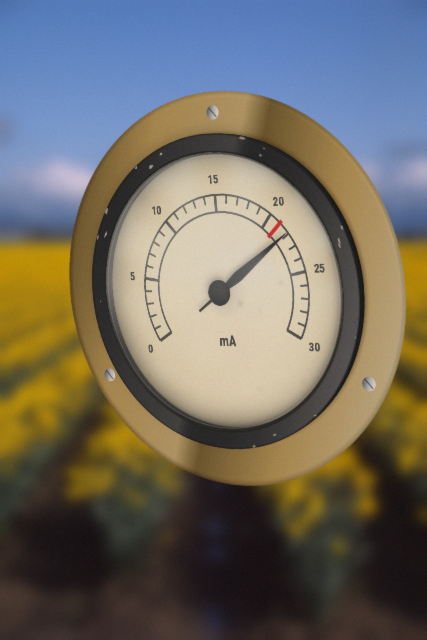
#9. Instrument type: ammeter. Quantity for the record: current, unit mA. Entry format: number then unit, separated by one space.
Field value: 22 mA
